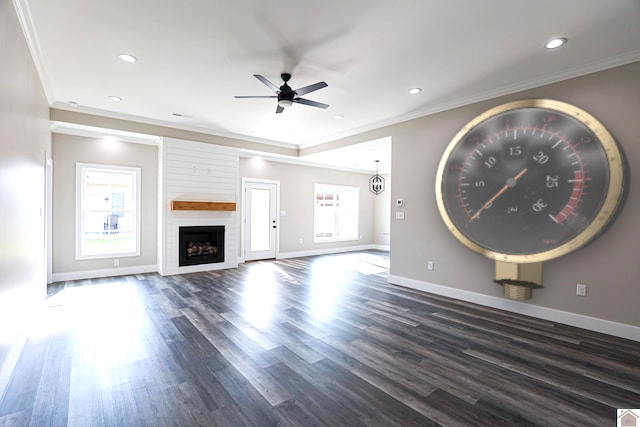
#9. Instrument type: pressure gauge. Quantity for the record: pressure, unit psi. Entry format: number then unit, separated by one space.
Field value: 0 psi
